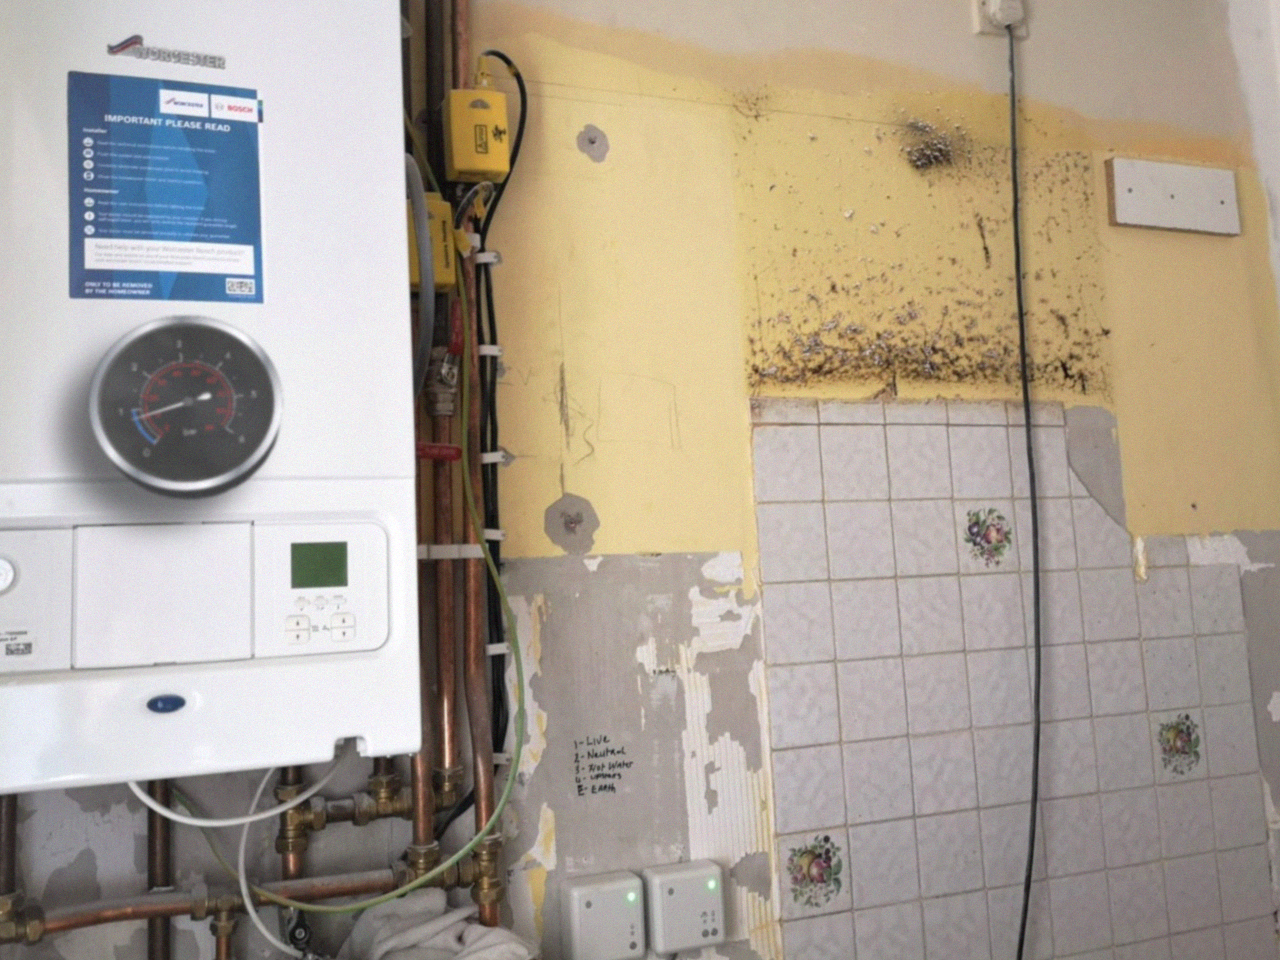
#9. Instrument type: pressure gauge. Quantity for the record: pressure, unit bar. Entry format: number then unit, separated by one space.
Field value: 0.75 bar
